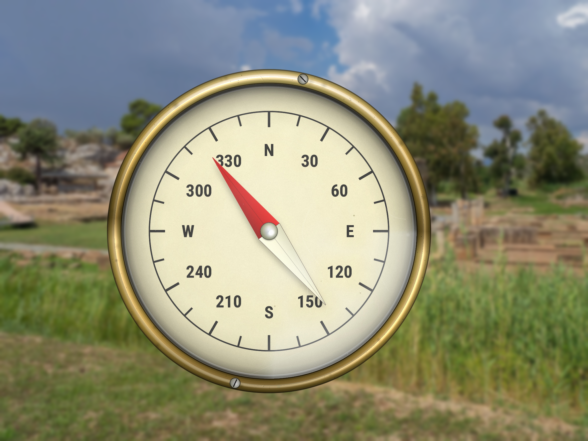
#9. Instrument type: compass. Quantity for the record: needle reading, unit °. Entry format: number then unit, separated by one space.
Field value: 322.5 °
